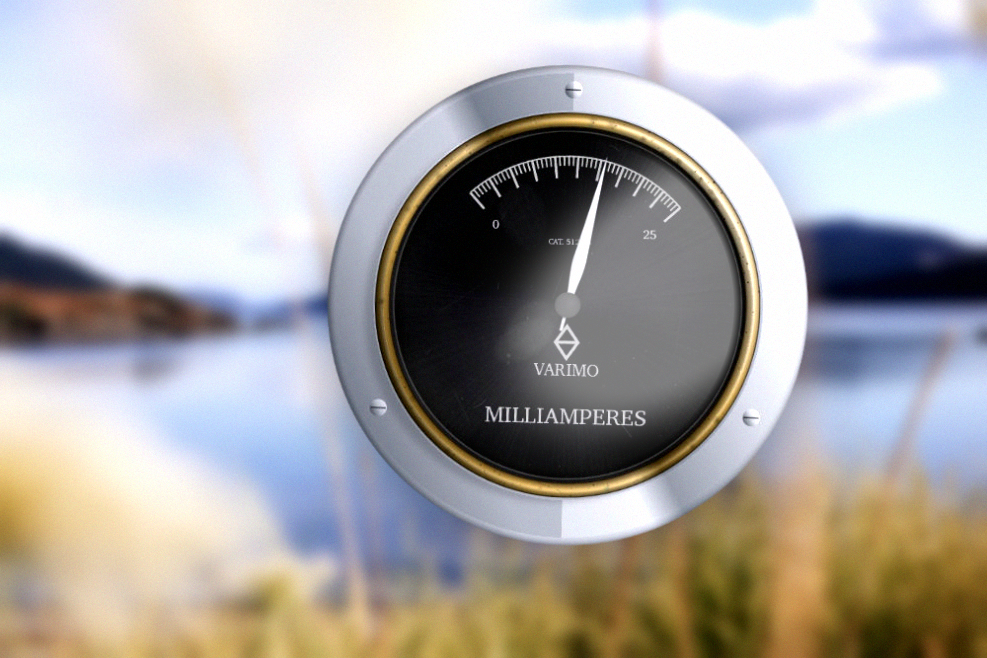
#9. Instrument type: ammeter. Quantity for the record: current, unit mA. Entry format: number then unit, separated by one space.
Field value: 15.5 mA
